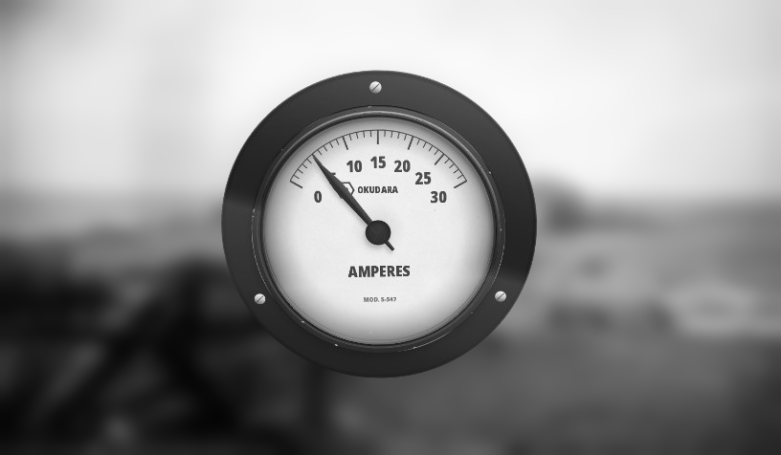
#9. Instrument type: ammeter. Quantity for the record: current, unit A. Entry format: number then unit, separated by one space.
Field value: 5 A
